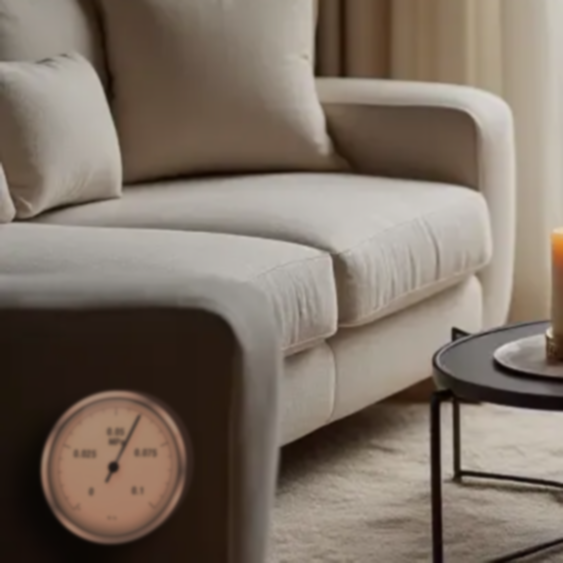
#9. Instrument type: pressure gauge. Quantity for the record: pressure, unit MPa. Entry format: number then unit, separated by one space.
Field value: 0.06 MPa
